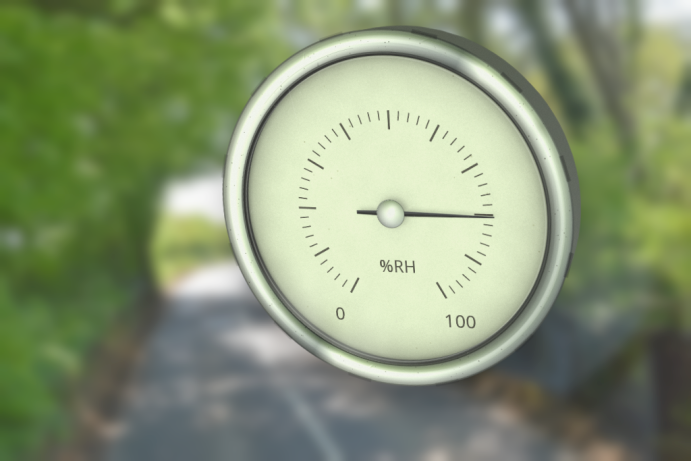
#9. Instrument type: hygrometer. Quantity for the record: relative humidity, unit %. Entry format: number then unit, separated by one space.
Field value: 80 %
